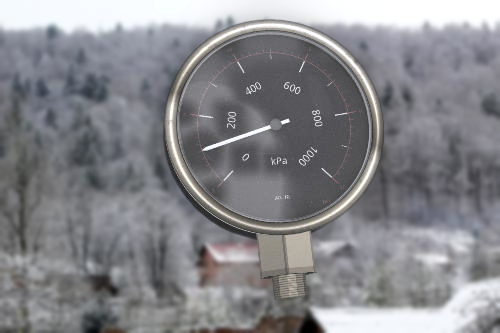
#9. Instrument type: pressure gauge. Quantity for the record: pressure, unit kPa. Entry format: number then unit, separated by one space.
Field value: 100 kPa
